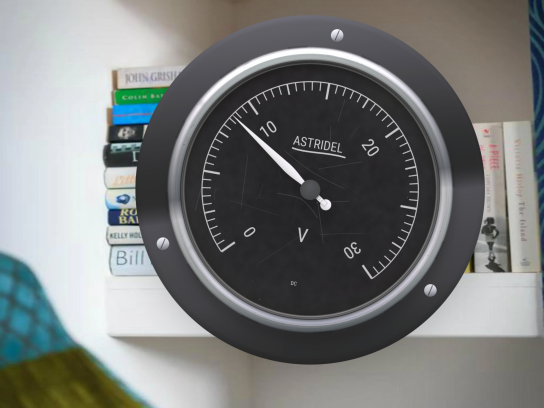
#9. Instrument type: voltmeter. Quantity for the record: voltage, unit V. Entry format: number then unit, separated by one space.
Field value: 8.75 V
